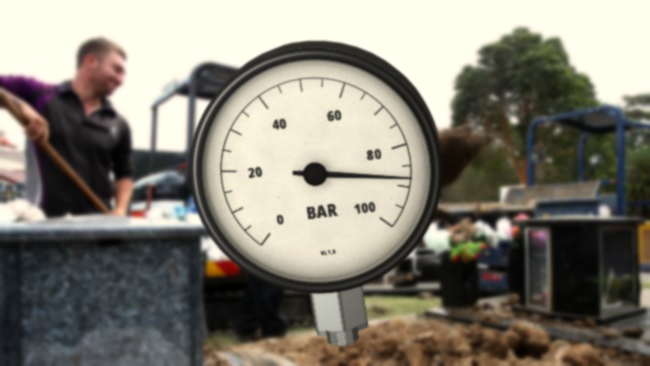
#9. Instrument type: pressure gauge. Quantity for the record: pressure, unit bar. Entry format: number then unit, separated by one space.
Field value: 87.5 bar
